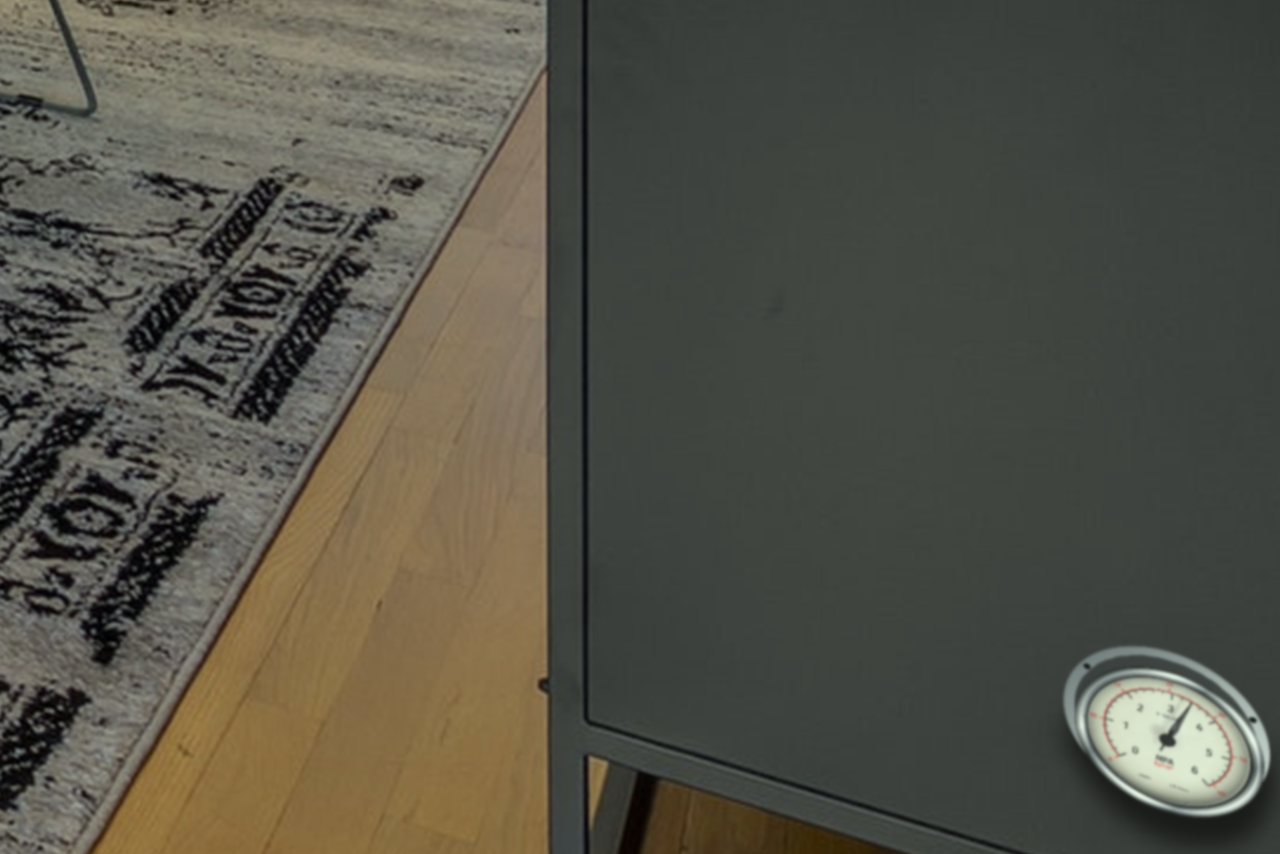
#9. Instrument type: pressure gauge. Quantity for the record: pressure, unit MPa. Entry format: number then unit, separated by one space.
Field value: 3.4 MPa
